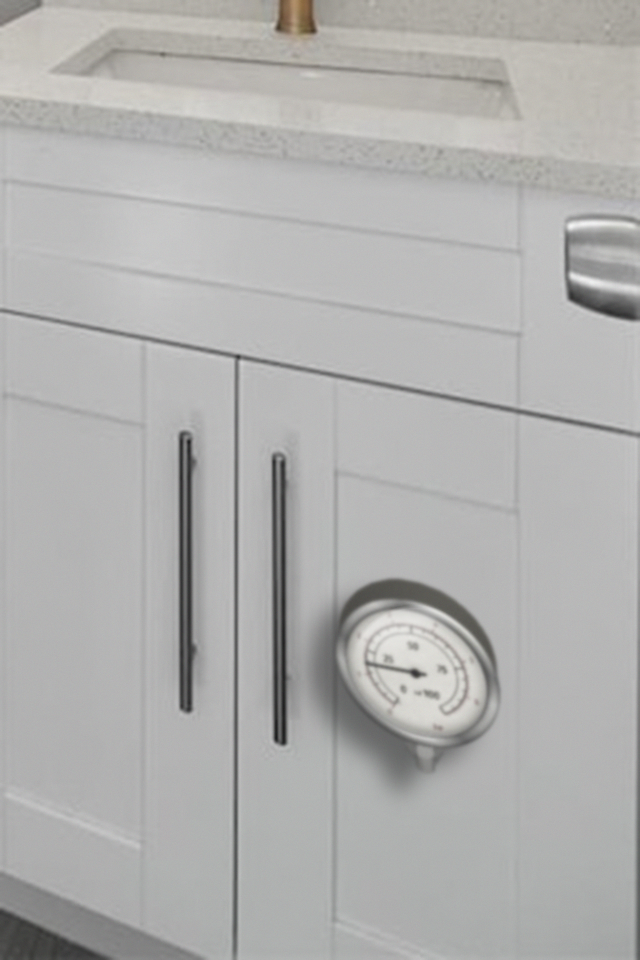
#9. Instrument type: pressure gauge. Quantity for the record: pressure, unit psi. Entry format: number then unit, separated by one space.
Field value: 20 psi
